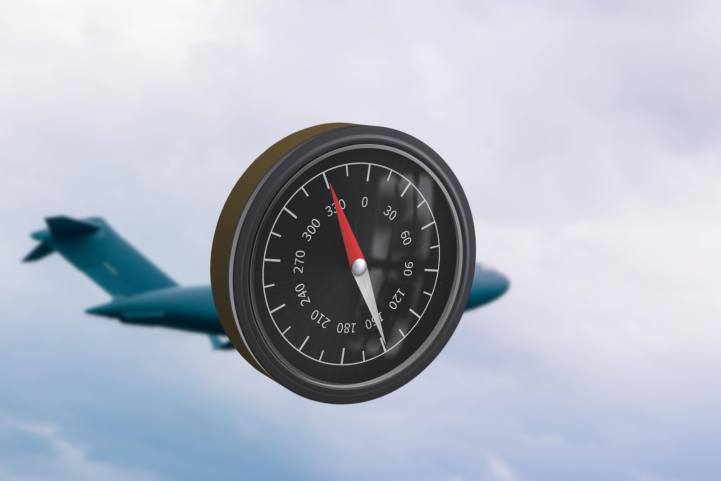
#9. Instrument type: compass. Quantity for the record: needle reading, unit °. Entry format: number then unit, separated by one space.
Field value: 330 °
